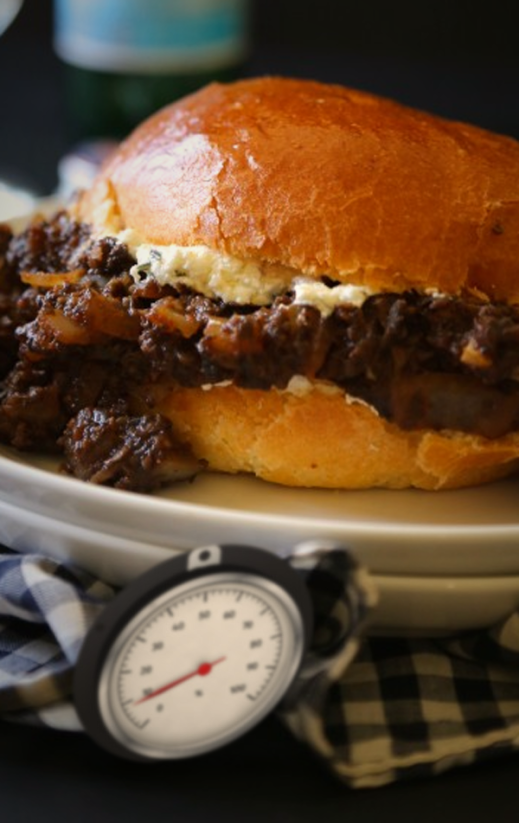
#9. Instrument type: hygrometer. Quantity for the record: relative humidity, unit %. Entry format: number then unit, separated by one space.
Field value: 10 %
